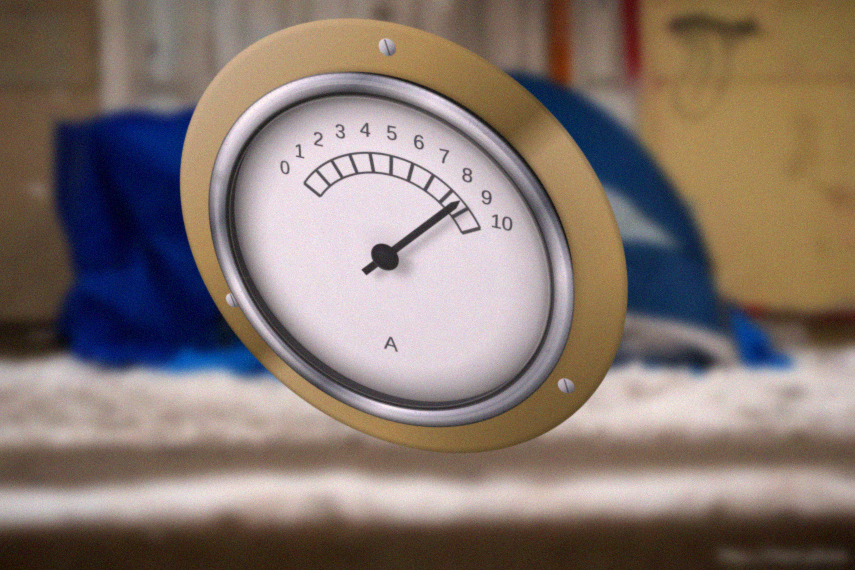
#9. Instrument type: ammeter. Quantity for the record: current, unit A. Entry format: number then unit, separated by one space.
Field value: 8.5 A
